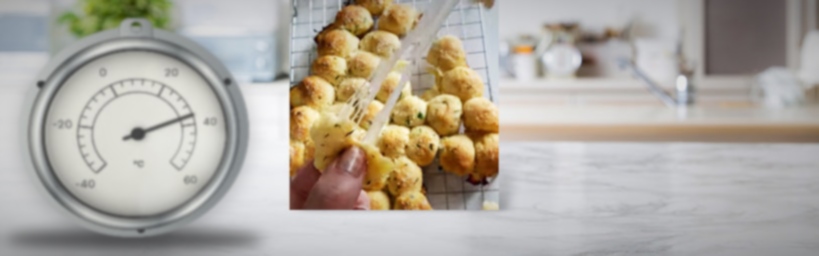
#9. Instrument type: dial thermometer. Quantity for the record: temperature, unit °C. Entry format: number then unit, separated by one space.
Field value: 36 °C
